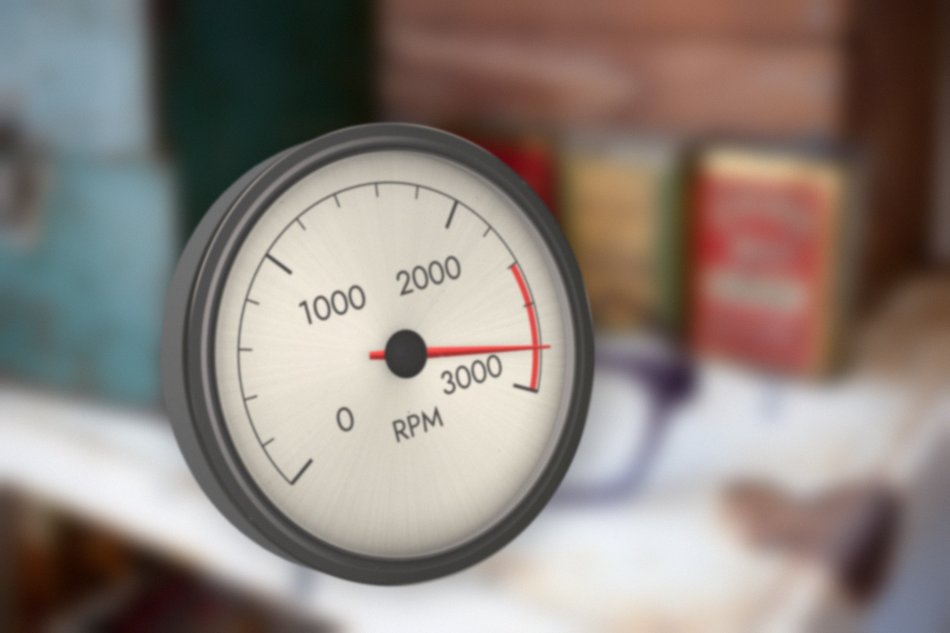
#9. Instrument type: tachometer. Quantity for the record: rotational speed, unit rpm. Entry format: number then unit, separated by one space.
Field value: 2800 rpm
